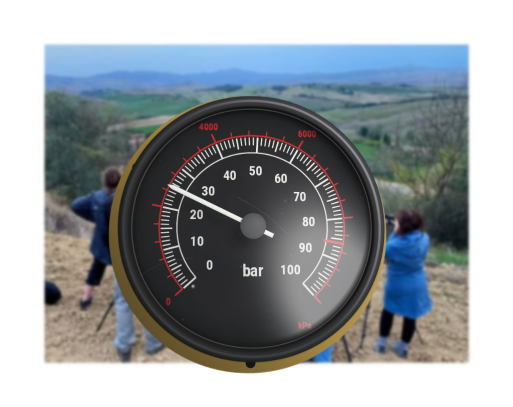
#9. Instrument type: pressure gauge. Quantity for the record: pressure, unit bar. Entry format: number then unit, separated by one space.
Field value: 25 bar
